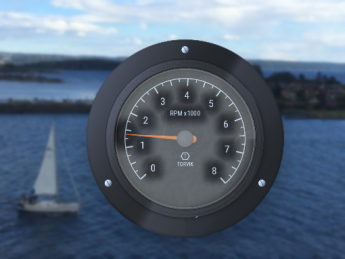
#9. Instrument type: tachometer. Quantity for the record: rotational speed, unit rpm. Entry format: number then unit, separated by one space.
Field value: 1375 rpm
